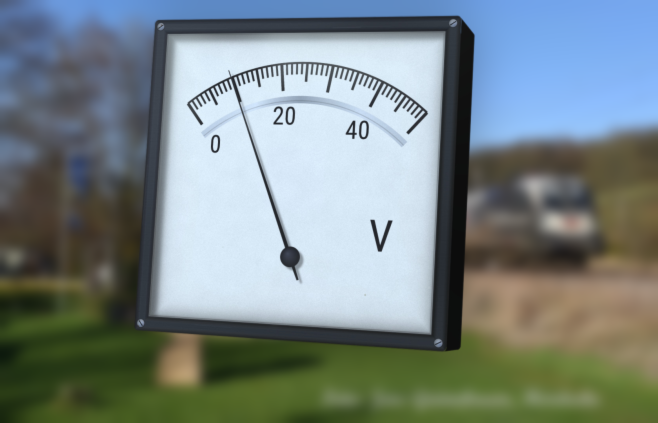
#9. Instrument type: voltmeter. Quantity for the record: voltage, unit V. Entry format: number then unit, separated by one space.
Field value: 10 V
